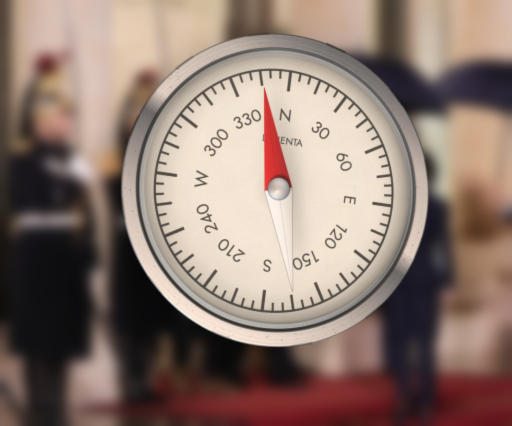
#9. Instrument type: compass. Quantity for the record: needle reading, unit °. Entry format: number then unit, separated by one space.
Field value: 345 °
